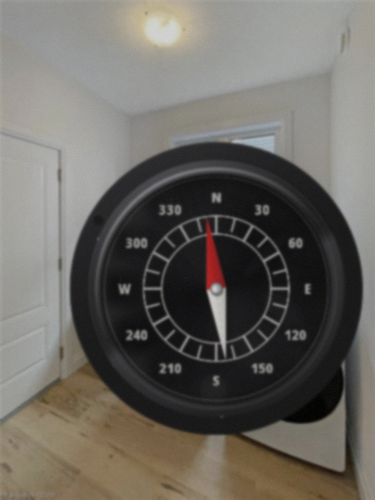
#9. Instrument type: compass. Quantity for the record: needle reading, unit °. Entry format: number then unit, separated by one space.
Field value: 352.5 °
